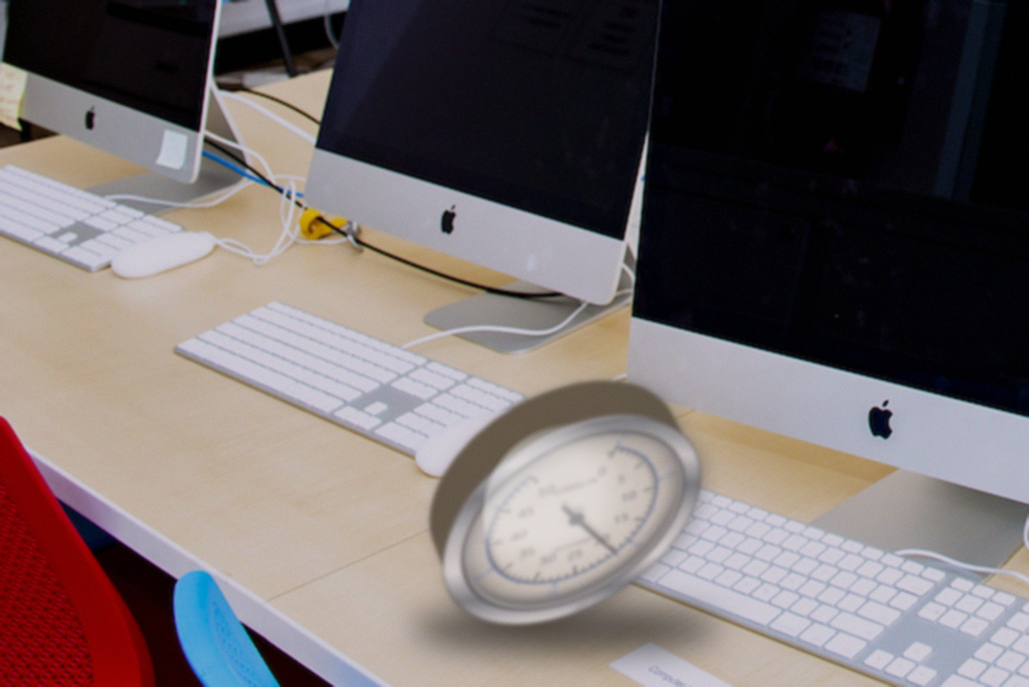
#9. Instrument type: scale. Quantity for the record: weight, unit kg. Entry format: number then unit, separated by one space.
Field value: 20 kg
